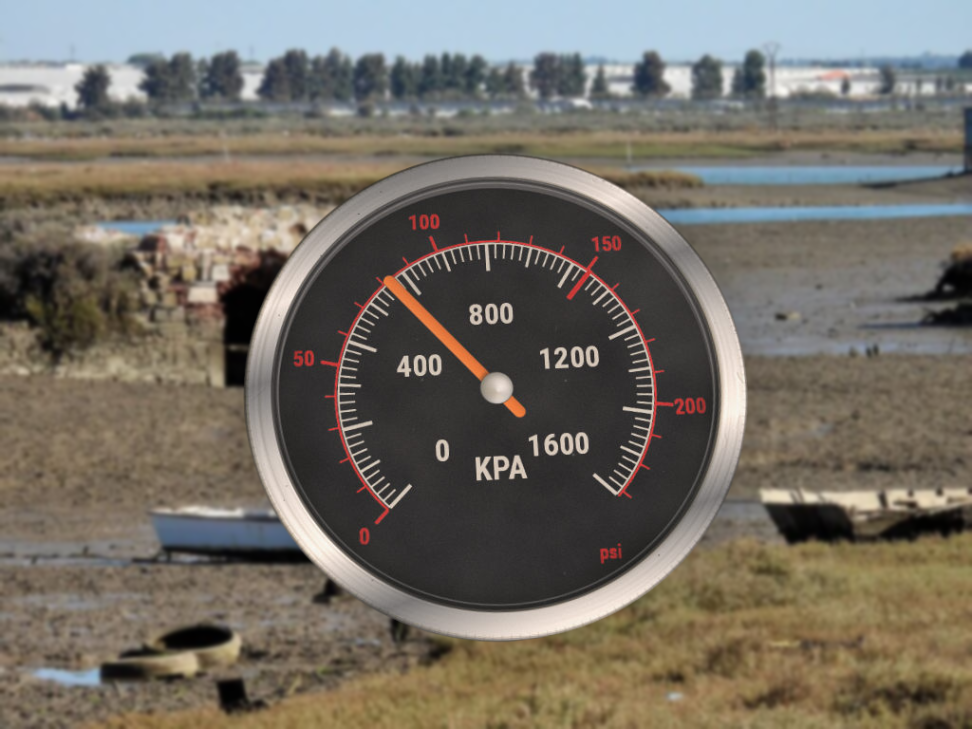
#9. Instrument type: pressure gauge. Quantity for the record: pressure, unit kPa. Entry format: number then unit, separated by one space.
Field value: 560 kPa
